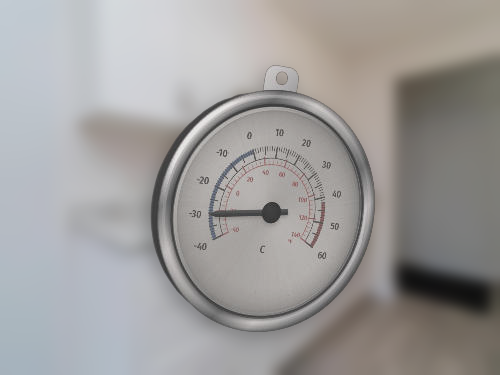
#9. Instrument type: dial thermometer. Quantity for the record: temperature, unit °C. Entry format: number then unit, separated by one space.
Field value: -30 °C
